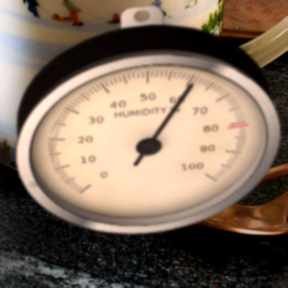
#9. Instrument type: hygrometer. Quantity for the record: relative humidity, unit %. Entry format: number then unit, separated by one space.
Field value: 60 %
